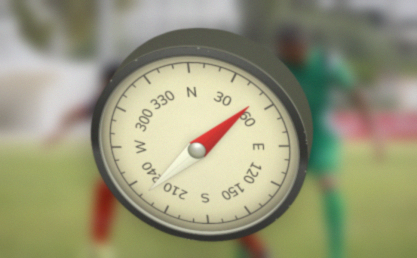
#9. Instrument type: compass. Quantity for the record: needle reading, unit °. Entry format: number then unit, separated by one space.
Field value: 50 °
